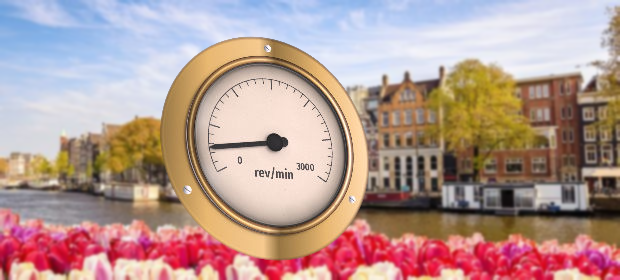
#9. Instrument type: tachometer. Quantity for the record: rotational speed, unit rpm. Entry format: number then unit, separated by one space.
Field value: 250 rpm
